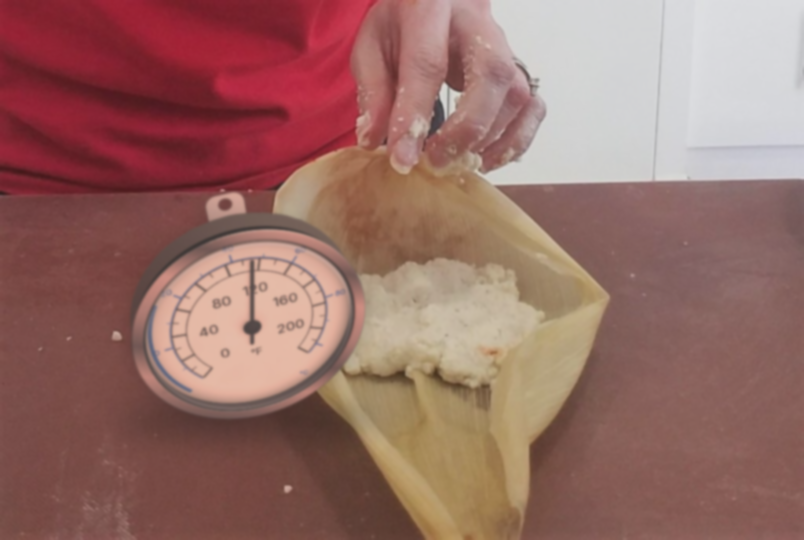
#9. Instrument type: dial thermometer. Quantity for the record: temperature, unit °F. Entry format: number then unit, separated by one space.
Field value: 115 °F
